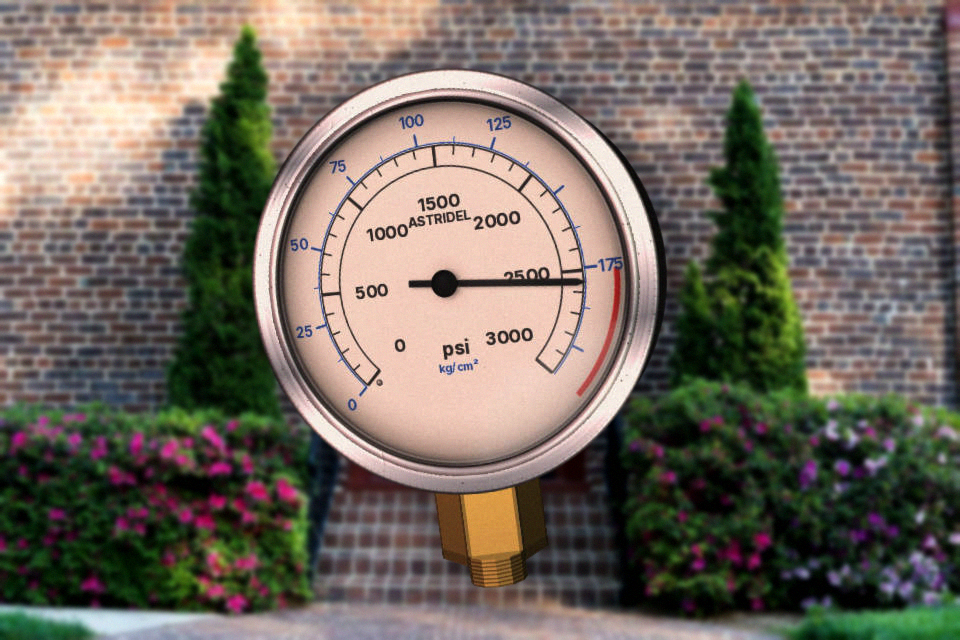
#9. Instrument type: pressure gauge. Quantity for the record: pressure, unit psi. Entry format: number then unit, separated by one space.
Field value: 2550 psi
